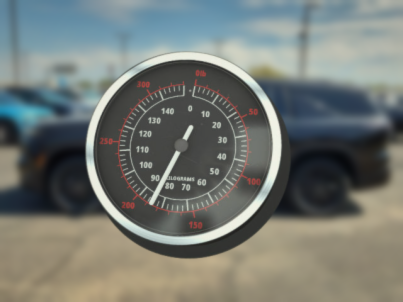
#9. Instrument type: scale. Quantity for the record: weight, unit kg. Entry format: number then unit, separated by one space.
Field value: 84 kg
